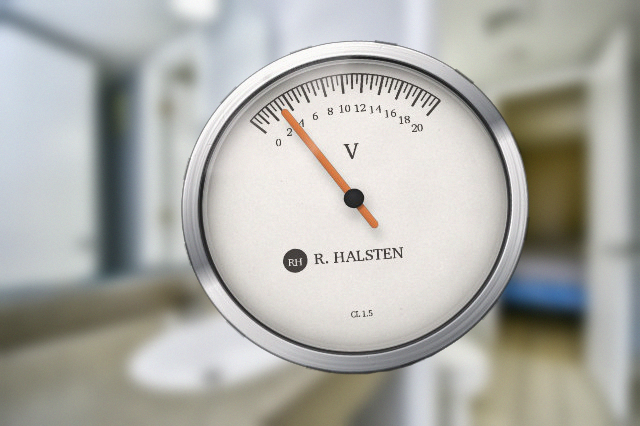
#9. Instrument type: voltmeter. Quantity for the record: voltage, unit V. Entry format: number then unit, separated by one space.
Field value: 3 V
